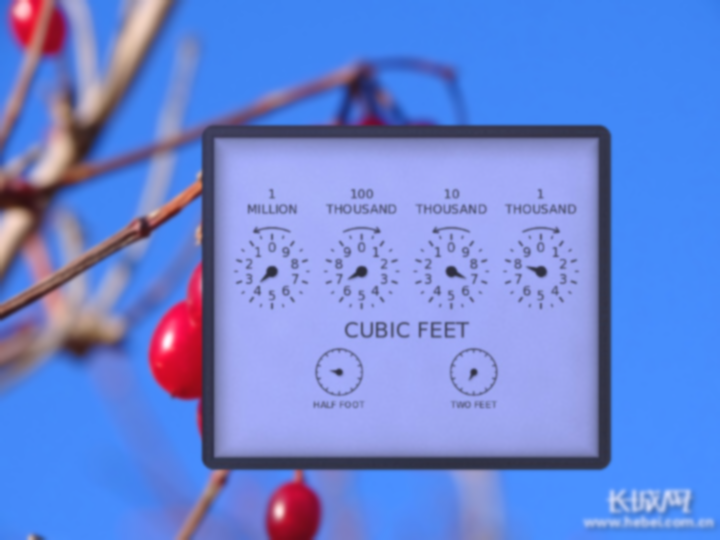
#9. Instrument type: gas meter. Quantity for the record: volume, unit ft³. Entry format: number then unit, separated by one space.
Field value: 366800 ft³
